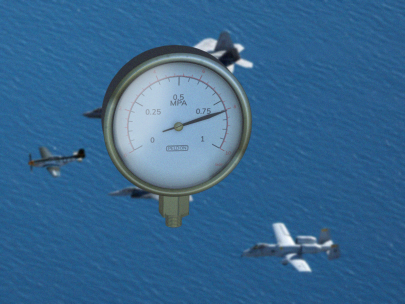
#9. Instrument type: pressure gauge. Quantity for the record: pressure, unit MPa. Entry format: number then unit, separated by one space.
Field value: 0.8 MPa
